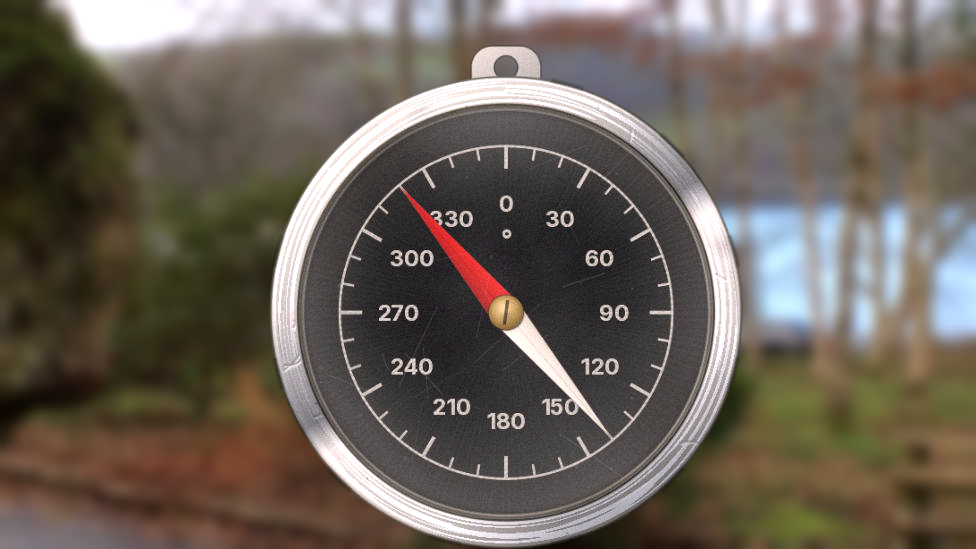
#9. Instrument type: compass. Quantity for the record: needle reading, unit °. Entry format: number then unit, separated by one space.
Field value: 320 °
